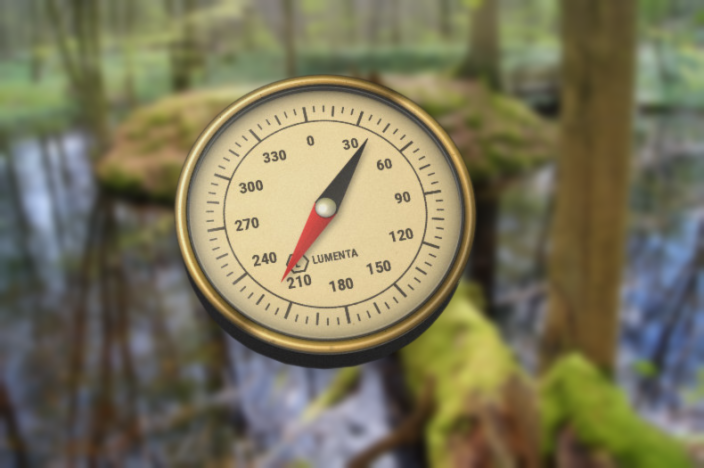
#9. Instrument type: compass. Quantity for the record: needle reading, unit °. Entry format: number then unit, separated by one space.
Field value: 220 °
